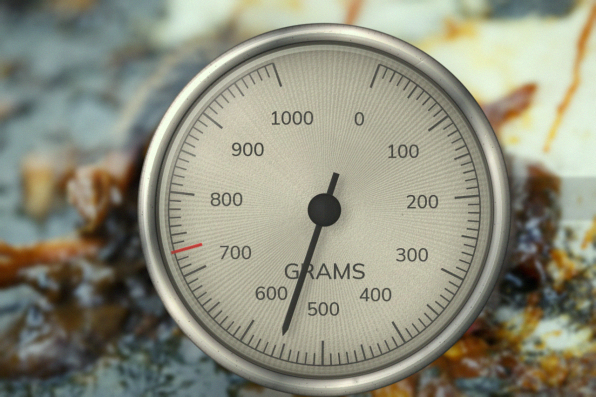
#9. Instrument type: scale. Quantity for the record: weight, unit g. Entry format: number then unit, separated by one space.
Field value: 555 g
